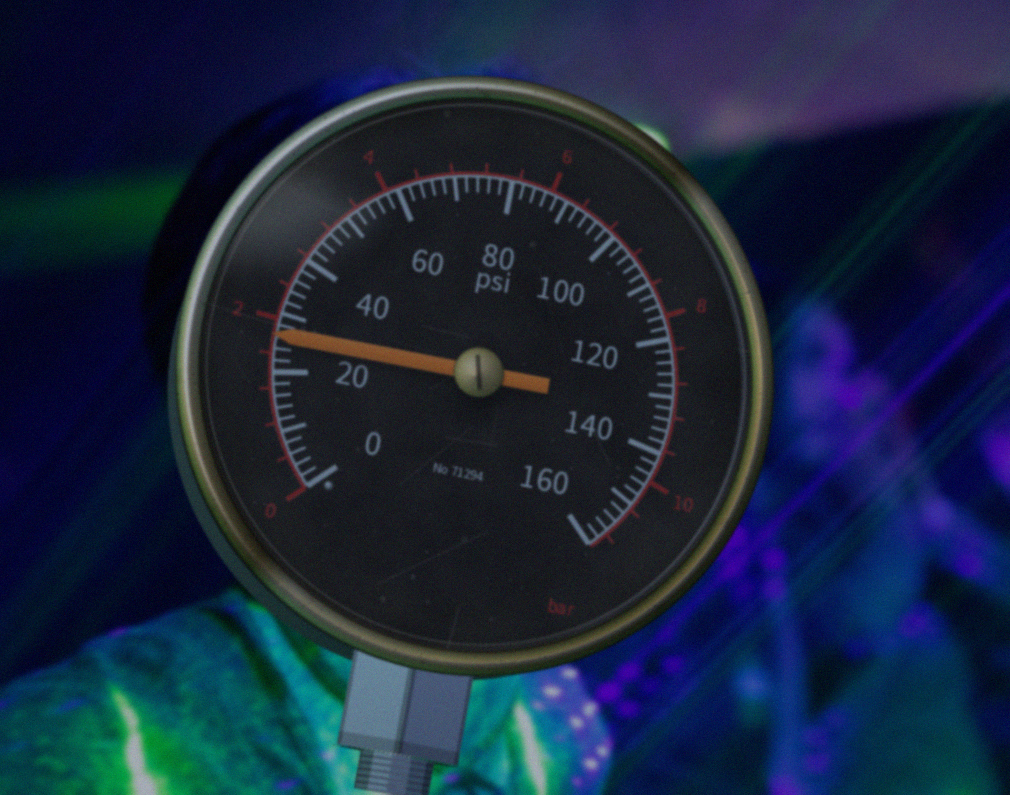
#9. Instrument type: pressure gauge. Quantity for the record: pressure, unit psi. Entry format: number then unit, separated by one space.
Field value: 26 psi
